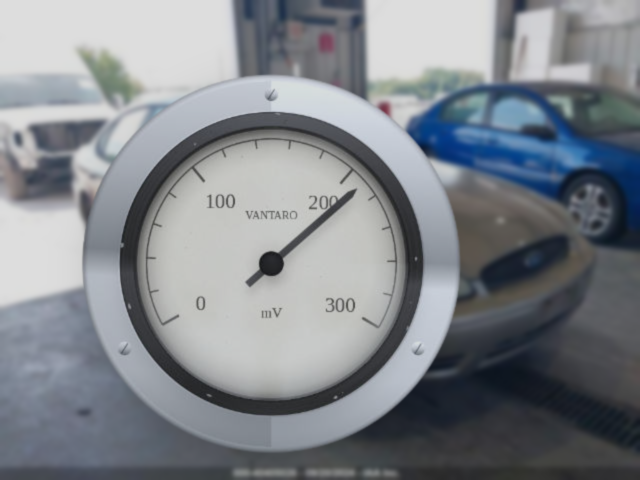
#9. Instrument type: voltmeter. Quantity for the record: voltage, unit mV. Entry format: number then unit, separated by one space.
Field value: 210 mV
